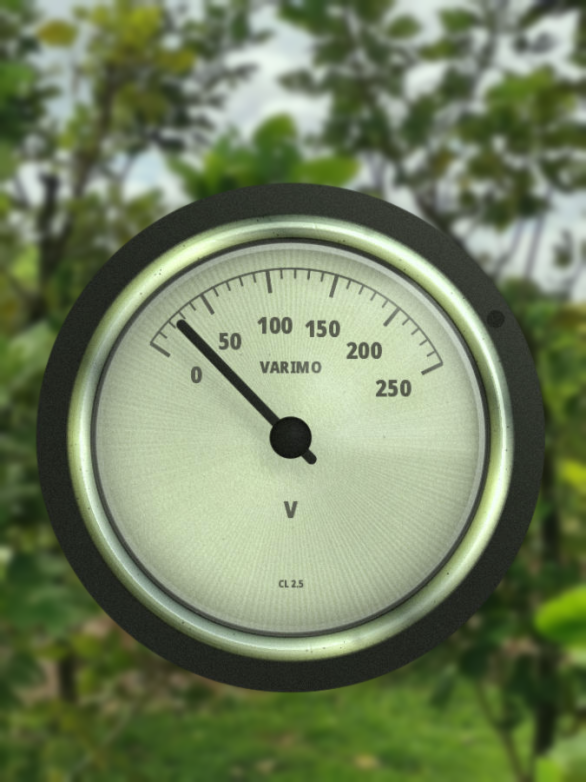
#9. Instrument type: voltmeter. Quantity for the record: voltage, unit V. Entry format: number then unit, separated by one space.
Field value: 25 V
